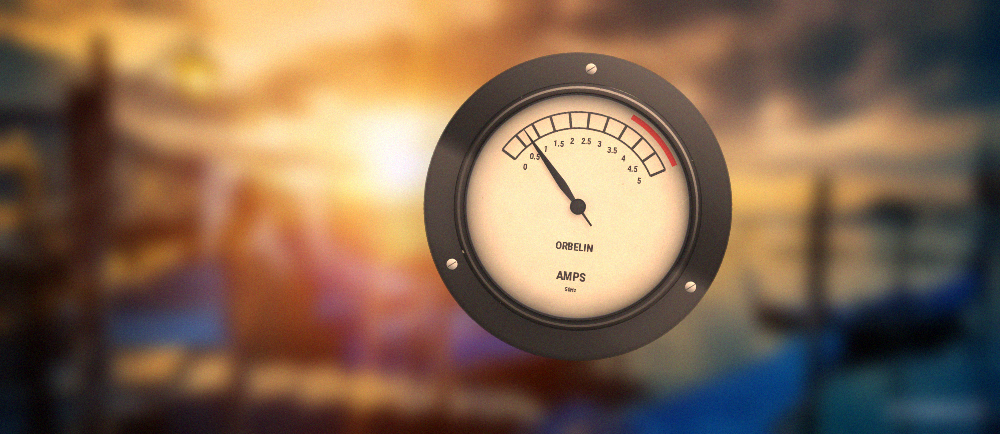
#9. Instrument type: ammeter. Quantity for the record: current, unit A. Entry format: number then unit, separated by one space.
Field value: 0.75 A
